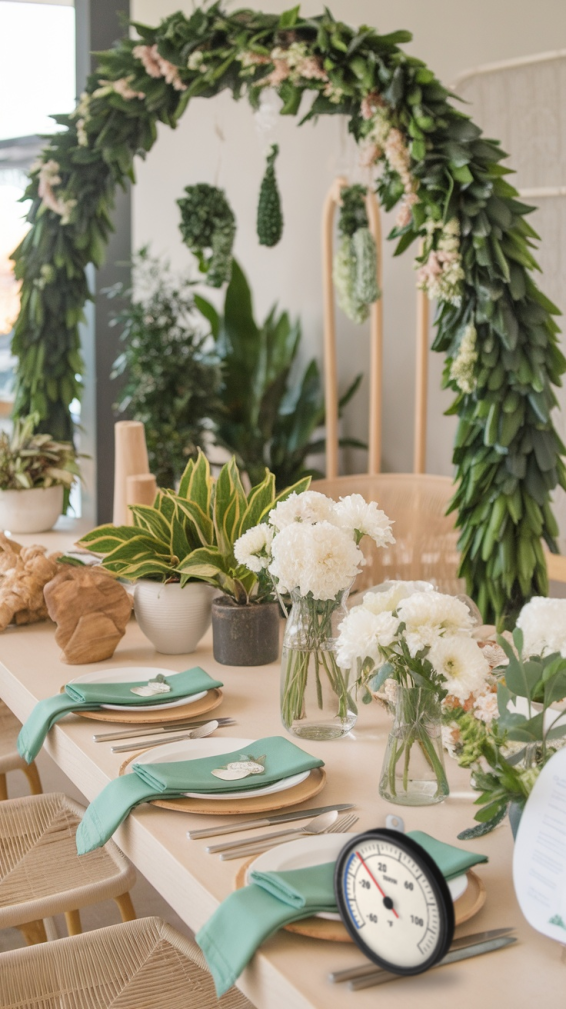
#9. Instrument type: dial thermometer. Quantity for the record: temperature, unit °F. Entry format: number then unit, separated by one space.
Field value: 0 °F
